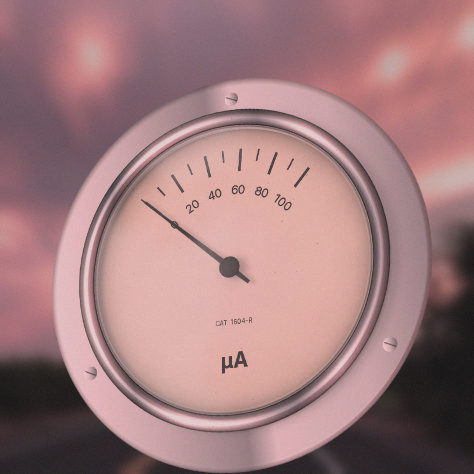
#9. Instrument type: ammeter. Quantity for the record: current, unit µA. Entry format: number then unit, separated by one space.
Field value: 0 µA
